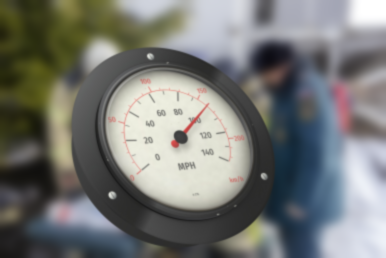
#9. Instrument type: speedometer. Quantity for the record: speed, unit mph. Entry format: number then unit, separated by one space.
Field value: 100 mph
